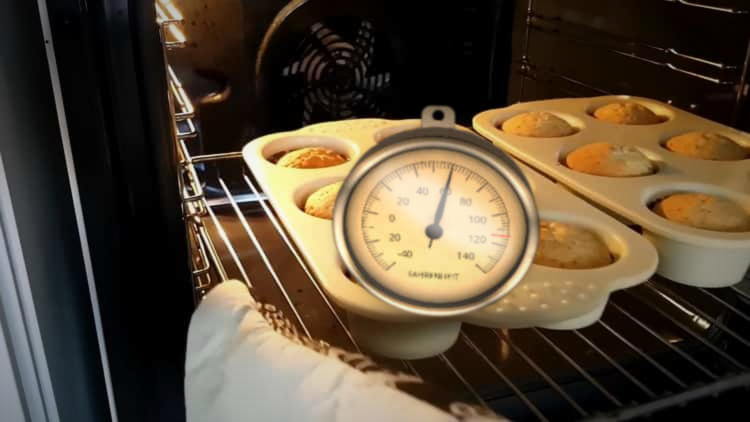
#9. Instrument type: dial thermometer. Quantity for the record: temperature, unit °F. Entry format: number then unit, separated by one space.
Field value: 60 °F
